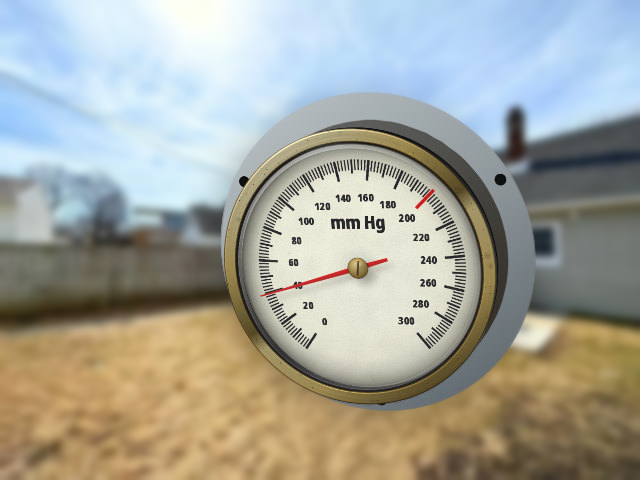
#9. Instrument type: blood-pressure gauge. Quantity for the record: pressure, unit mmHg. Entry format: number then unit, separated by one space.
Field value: 40 mmHg
